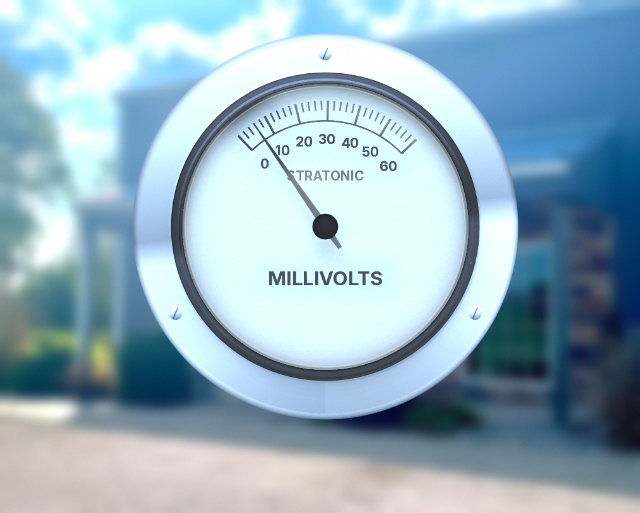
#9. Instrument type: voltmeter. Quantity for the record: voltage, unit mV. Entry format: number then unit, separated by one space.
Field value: 6 mV
